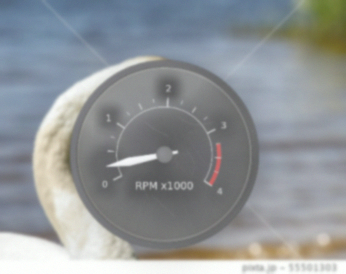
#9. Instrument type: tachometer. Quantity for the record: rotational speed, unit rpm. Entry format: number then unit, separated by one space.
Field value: 250 rpm
